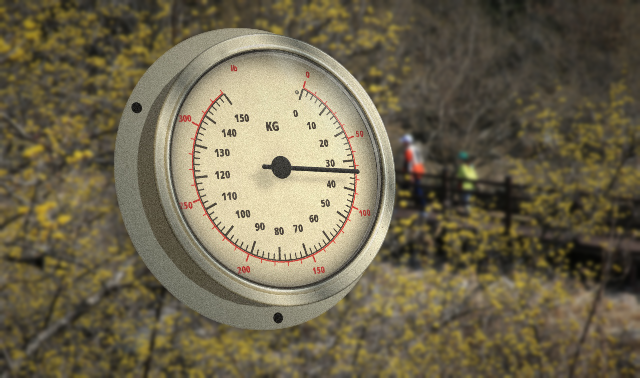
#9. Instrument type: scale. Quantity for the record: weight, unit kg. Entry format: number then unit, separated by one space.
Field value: 34 kg
